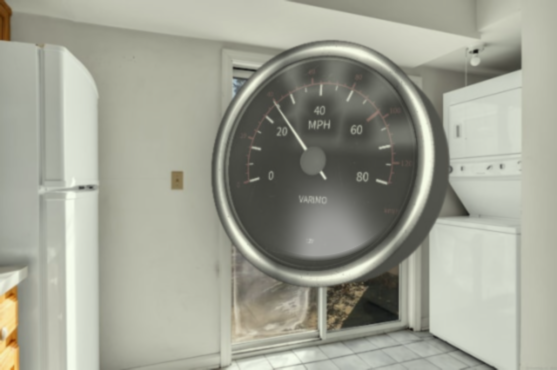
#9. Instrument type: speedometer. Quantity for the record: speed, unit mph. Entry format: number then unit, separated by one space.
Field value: 25 mph
